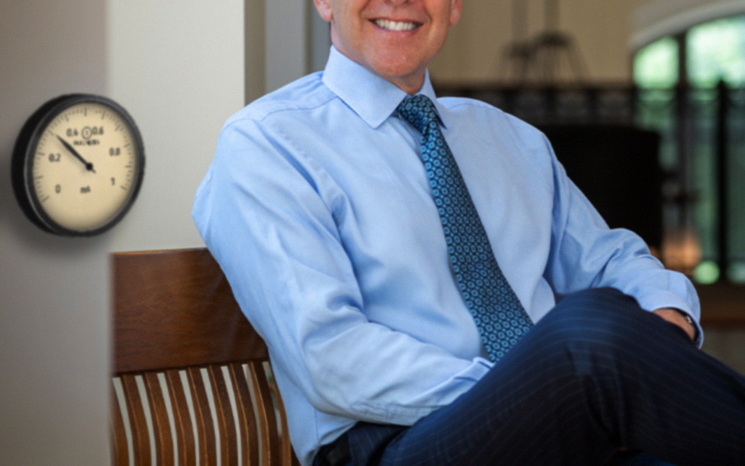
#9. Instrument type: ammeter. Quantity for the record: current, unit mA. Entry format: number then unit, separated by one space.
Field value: 0.3 mA
